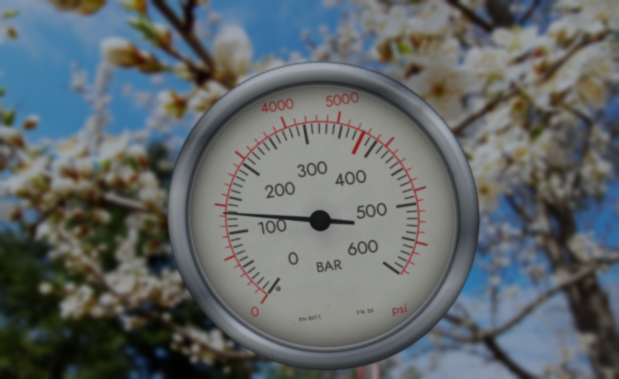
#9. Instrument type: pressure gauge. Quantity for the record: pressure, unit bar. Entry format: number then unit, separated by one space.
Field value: 130 bar
